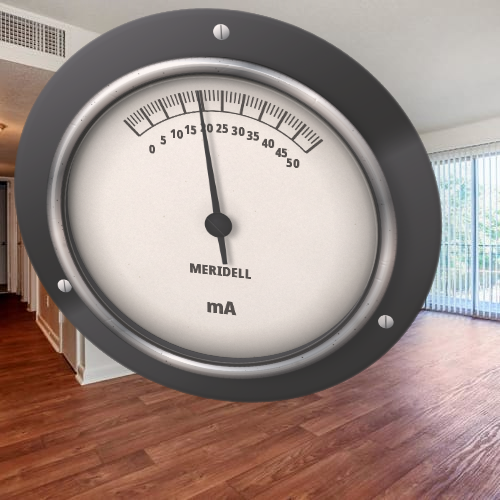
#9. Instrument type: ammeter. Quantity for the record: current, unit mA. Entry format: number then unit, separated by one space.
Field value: 20 mA
